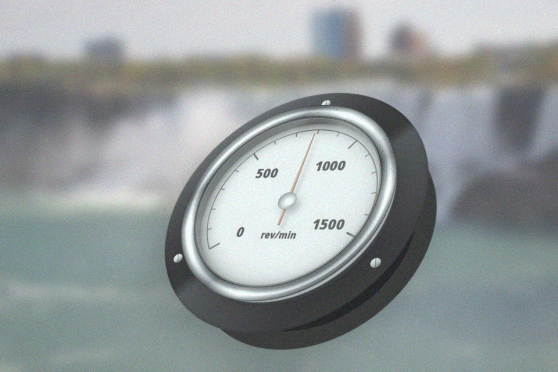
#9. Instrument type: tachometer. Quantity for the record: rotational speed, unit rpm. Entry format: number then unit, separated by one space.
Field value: 800 rpm
